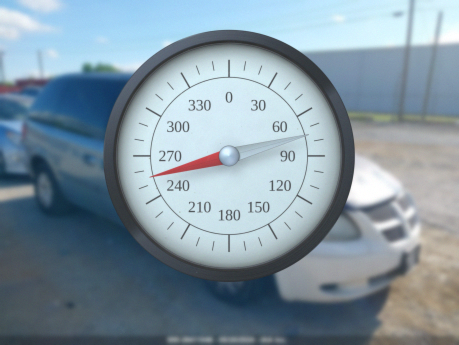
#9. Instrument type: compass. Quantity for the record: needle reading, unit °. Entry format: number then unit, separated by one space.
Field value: 255 °
